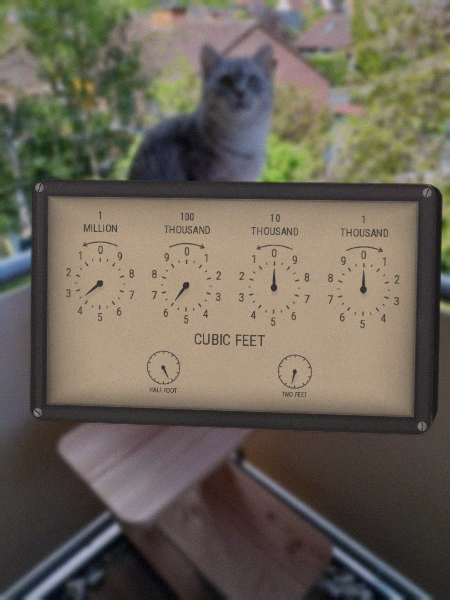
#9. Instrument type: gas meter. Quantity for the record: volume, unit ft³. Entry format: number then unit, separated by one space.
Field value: 360000 ft³
